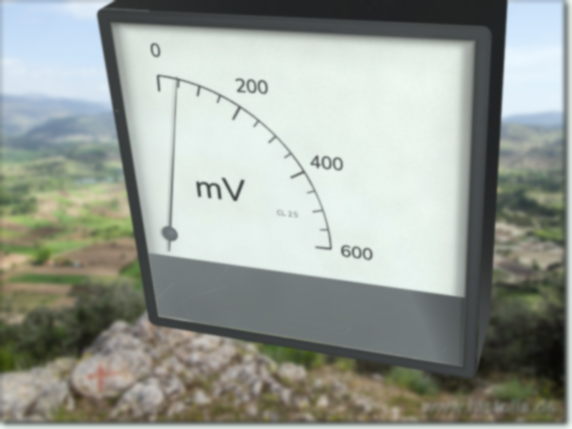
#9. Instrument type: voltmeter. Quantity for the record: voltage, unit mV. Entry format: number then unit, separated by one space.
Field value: 50 mV
